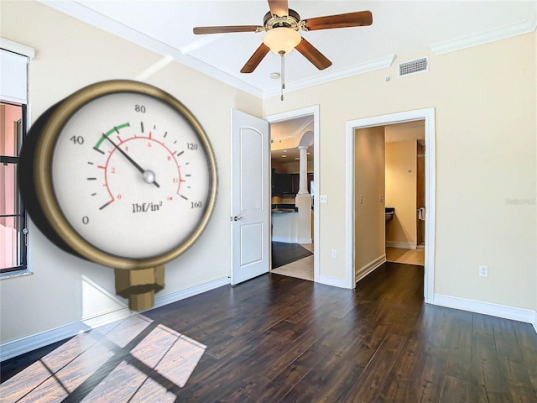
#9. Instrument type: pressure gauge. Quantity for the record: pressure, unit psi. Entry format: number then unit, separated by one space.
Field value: 50 psi
